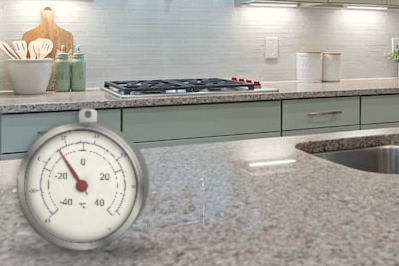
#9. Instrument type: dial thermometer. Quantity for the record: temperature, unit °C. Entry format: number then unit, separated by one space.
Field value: -10 °C
